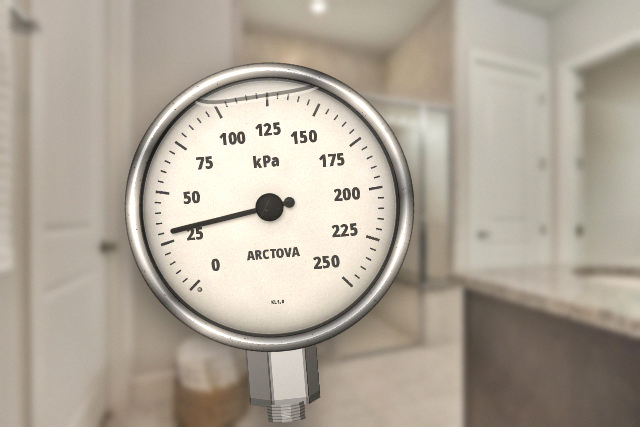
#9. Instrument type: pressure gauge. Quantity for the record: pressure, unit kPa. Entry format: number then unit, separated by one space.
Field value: 30 kPa
